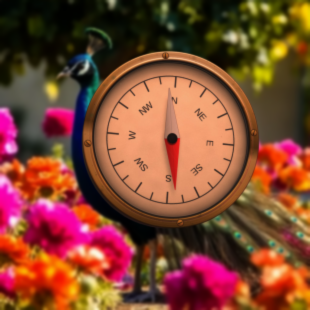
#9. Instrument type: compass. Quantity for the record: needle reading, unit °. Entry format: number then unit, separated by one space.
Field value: 172.5 °
